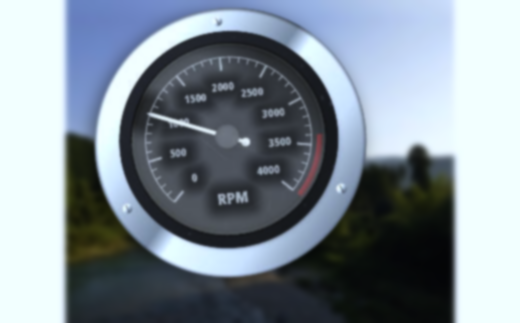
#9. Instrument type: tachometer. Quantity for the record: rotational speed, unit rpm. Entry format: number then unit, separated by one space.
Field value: 1000 rpm
